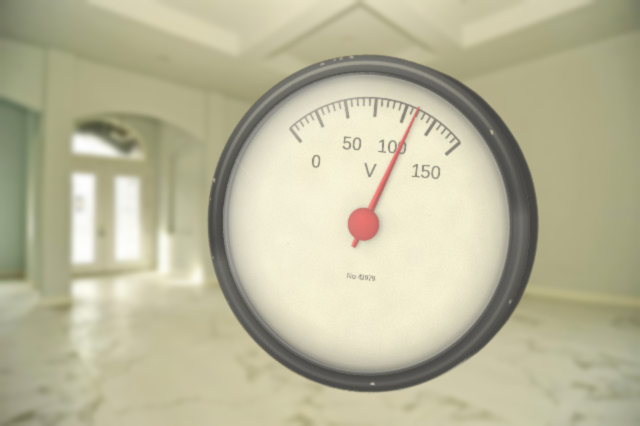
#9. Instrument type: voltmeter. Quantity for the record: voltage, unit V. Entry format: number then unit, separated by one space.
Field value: 110 V
